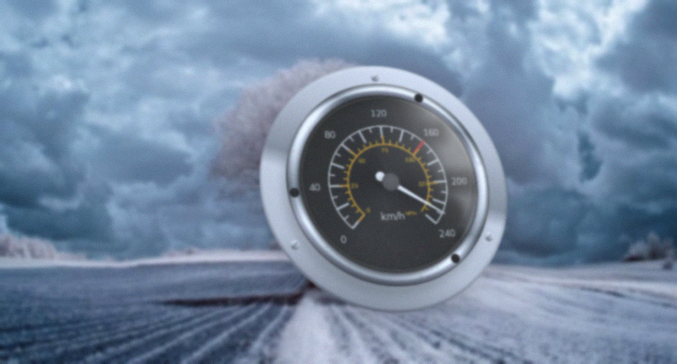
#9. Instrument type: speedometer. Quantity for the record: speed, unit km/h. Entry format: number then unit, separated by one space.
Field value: 230 km/h
